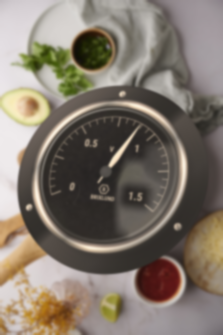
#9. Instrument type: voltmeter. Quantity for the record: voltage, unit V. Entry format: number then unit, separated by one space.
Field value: 0.9 V
